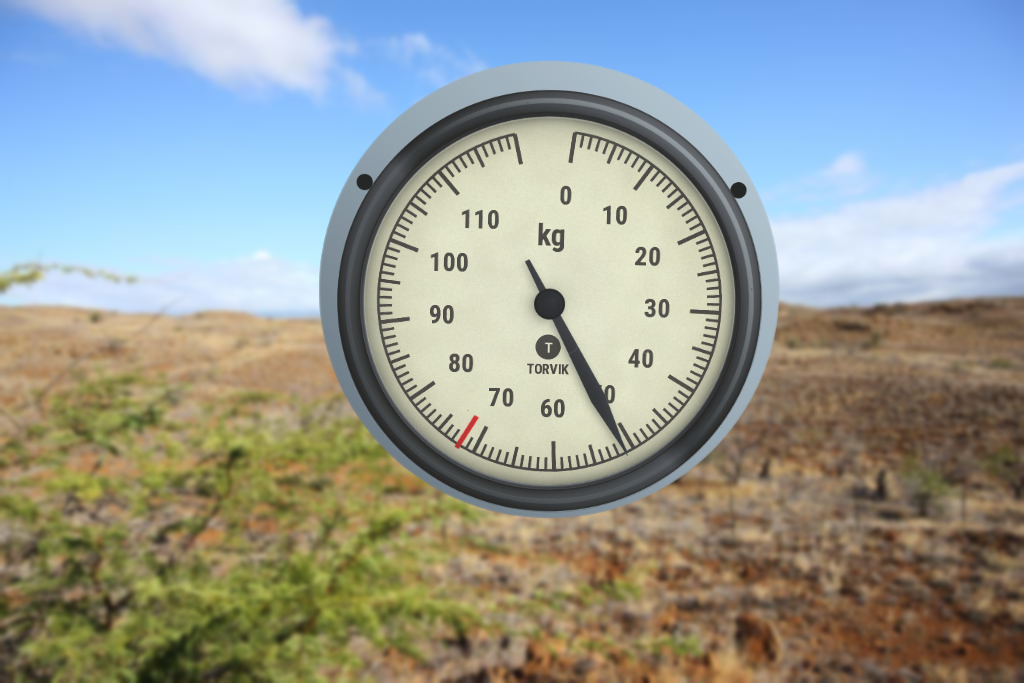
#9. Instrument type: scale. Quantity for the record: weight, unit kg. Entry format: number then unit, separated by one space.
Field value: 51 kg
